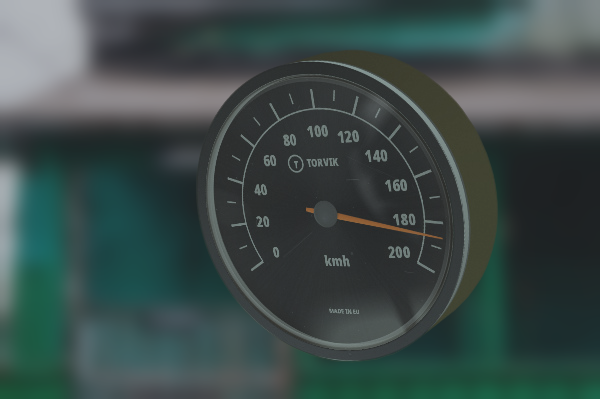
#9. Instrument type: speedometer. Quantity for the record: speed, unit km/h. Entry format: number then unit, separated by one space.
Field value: 185 km/h
